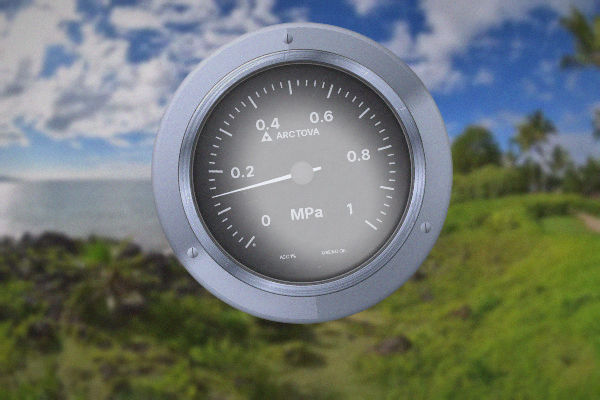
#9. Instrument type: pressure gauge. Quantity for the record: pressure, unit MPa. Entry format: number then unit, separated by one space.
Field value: 0.14 MPa
